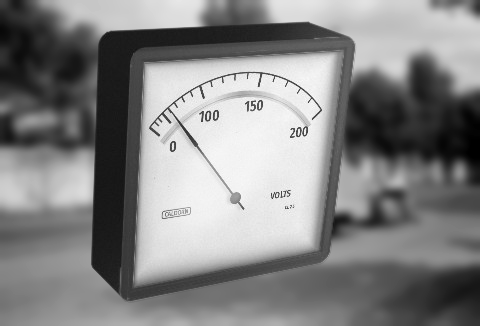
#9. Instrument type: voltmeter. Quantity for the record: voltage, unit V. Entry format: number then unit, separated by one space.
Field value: 60 V
